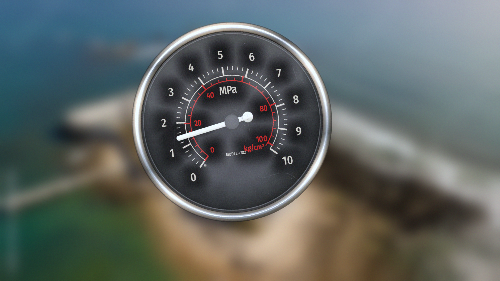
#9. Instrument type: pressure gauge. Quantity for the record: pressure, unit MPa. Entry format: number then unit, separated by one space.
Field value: 1.4 MPa
